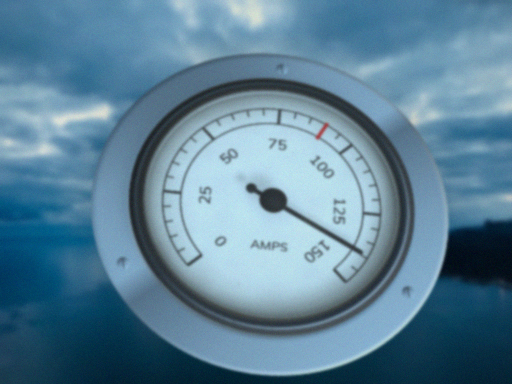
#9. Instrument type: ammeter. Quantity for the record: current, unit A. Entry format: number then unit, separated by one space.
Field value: 140 A
